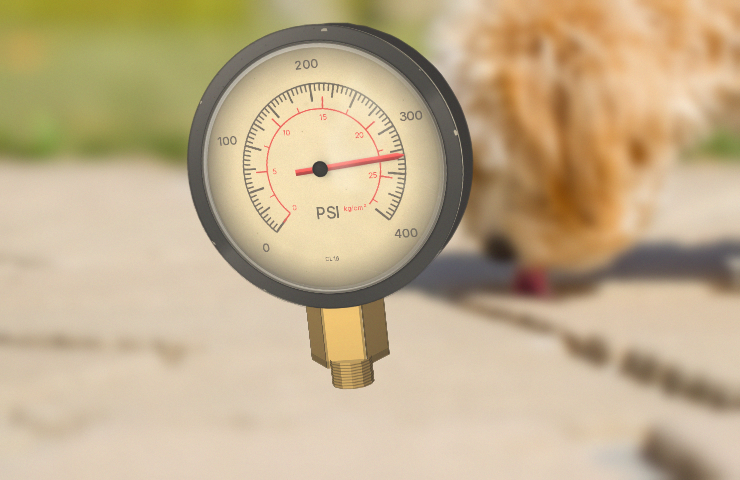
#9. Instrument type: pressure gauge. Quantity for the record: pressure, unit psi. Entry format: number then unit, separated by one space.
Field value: 330 psi
